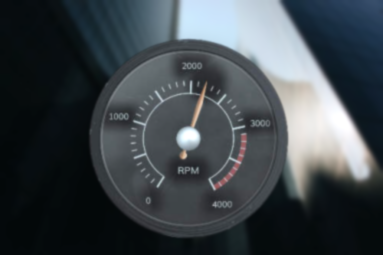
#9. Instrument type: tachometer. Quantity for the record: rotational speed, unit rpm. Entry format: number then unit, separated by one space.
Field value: 2200 rpm
